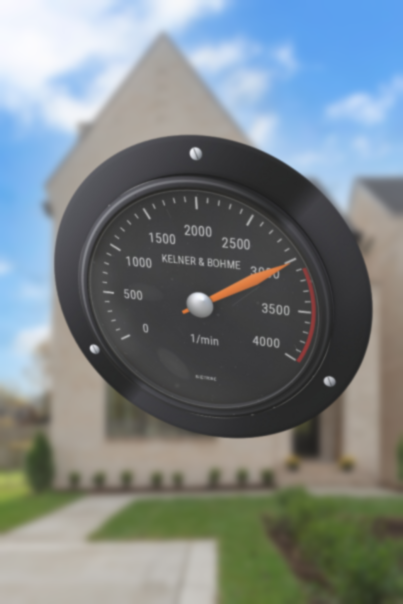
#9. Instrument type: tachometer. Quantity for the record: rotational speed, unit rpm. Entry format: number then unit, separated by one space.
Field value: 3000 rpm
